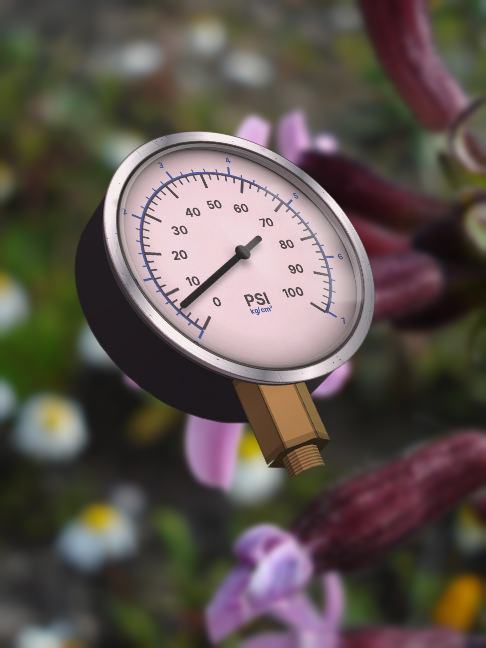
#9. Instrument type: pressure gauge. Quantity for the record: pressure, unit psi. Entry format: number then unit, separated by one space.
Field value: 6 psi
